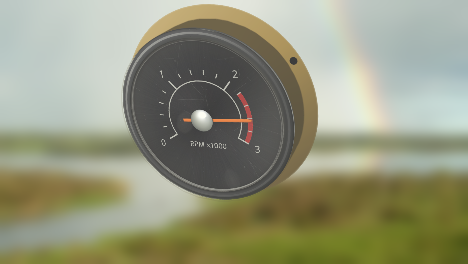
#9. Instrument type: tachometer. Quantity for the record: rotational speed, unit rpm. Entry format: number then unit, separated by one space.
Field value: 2600 rpm
